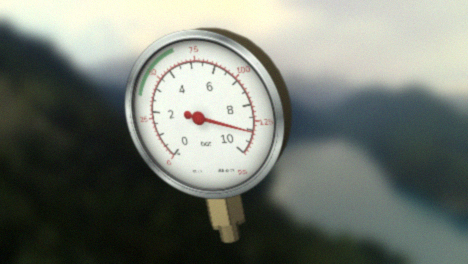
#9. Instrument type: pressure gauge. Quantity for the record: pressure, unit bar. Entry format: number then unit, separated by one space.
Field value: 9 bar
